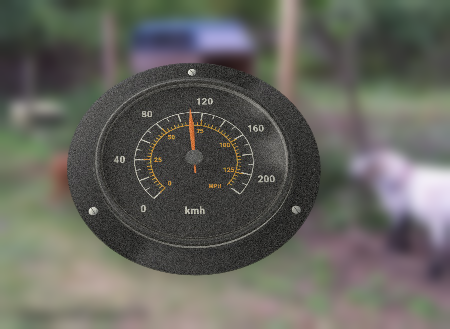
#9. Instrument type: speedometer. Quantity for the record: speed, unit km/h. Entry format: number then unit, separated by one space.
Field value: 110 km/h
